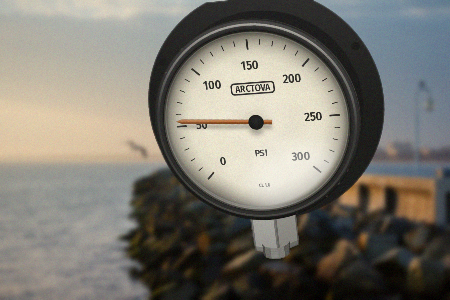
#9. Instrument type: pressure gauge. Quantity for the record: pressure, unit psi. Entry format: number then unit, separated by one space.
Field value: 55 psi
